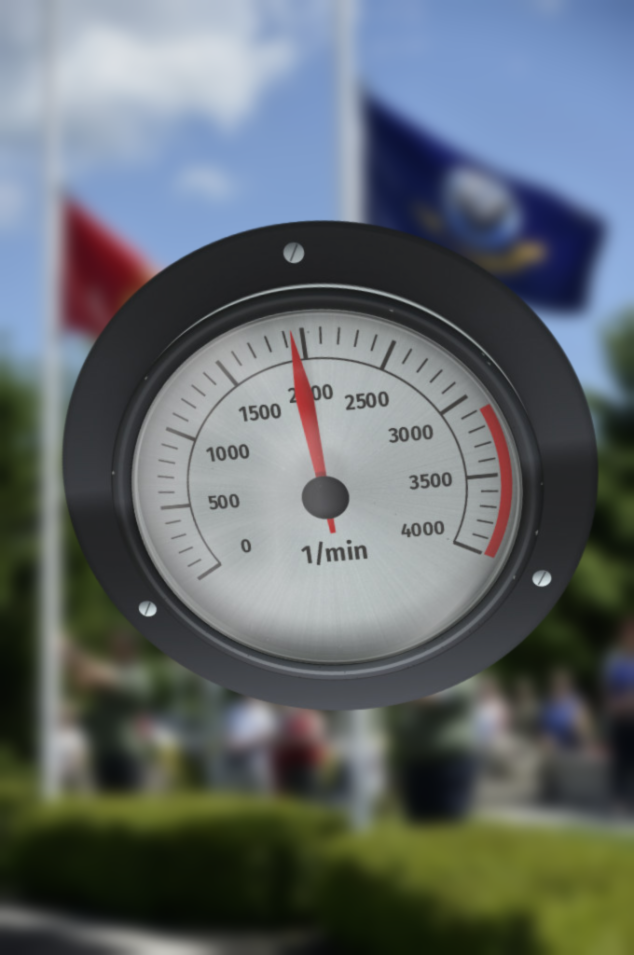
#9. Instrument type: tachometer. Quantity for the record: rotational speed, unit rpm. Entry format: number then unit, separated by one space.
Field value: 1950 rpm
